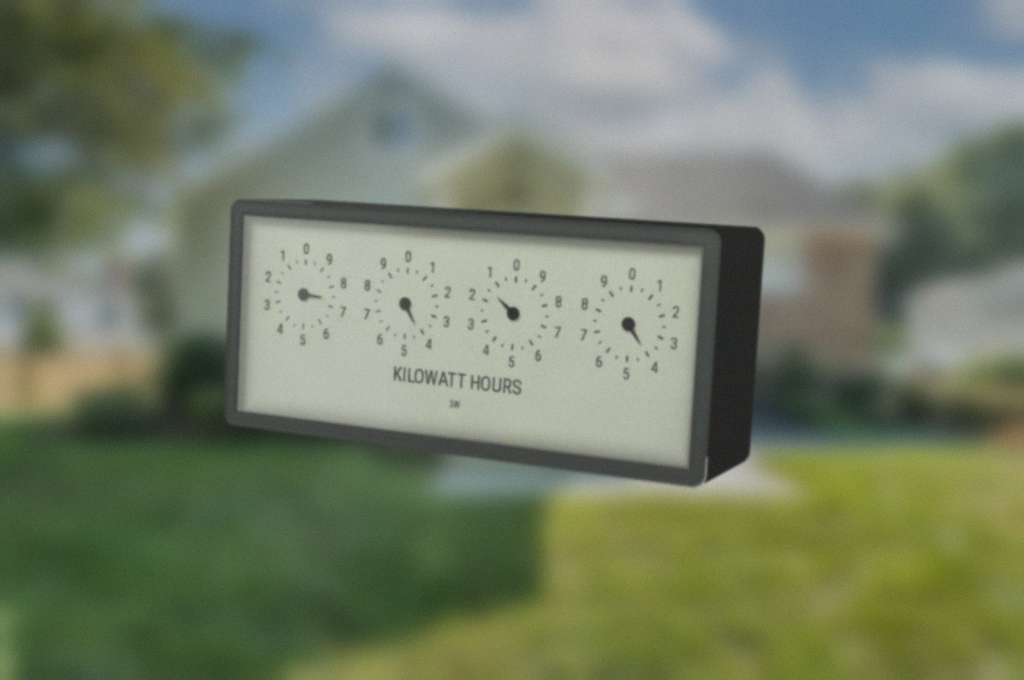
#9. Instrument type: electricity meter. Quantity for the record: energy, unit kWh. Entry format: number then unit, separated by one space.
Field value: 7414 kWh
